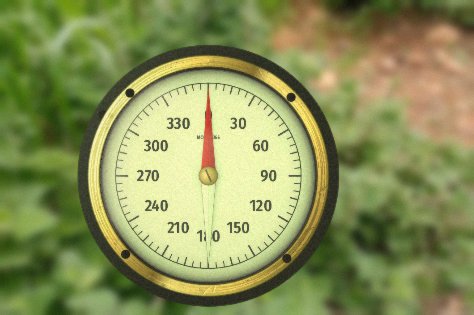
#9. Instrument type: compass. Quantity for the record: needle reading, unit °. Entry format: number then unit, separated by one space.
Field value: 0 °
